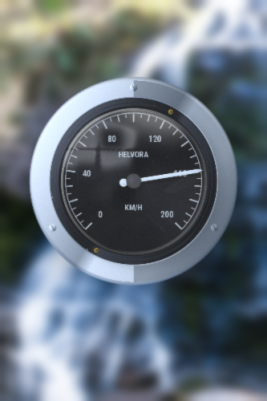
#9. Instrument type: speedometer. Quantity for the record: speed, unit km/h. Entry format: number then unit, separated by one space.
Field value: 160 km/h
